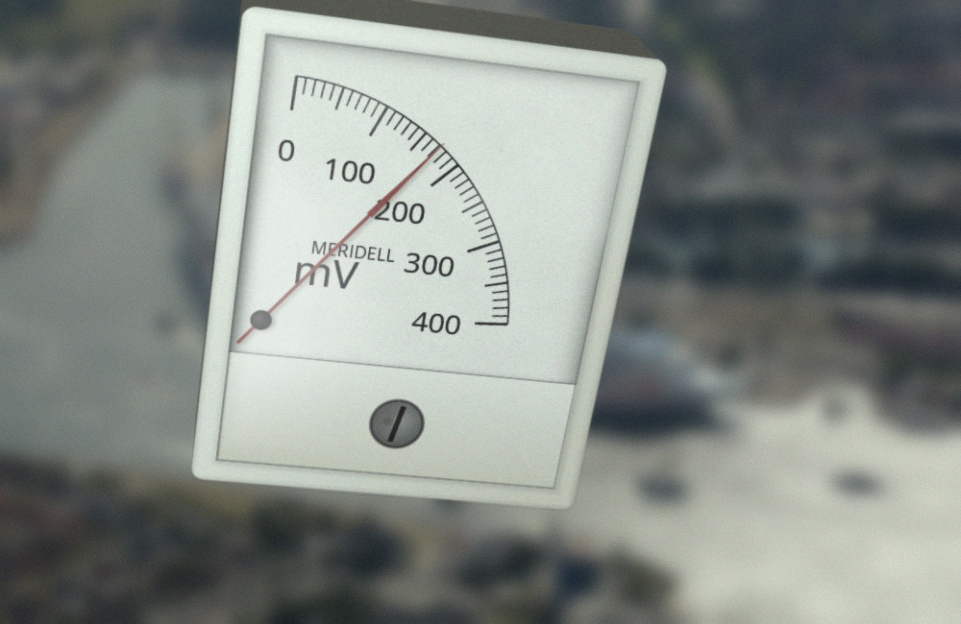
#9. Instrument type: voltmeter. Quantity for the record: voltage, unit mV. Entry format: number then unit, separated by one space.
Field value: 170 mV
